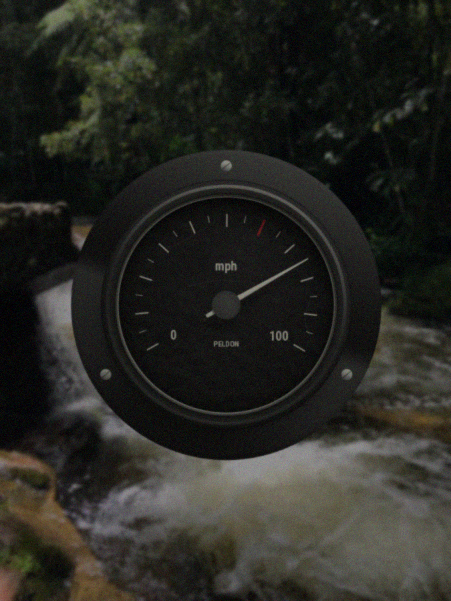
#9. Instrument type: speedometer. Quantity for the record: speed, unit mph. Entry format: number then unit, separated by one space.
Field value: 75 mph
